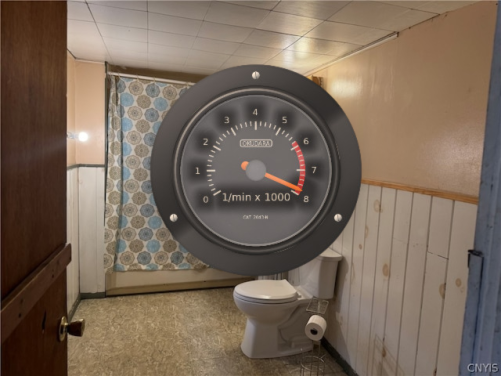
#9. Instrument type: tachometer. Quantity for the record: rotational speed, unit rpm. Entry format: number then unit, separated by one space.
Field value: 7800 rpm
